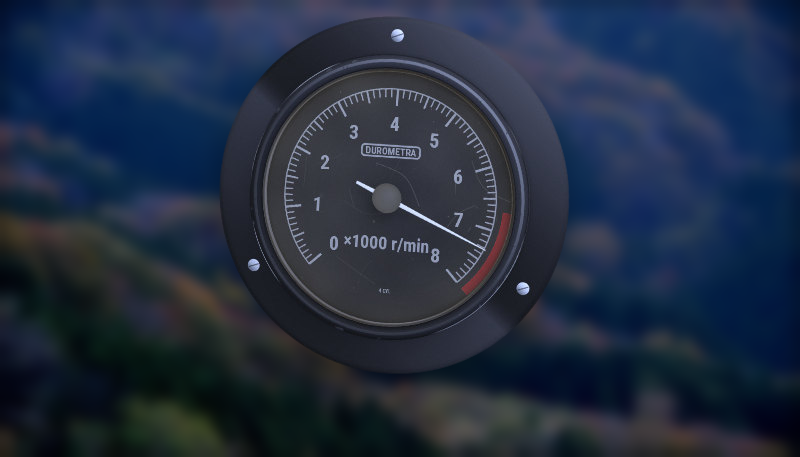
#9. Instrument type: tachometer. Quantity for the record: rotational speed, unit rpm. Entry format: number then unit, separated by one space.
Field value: 7300 rpm
